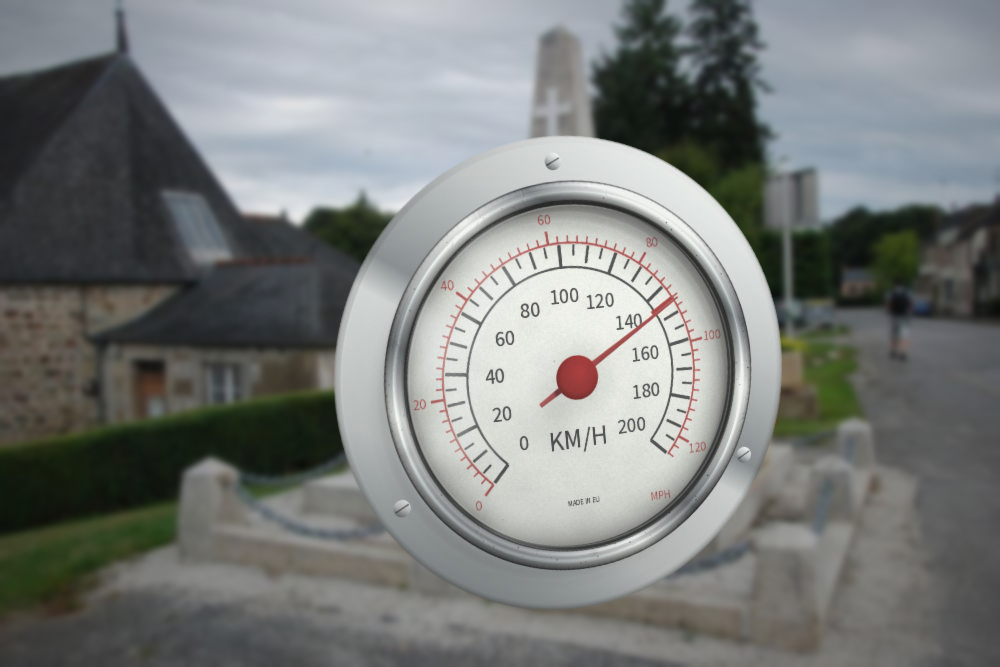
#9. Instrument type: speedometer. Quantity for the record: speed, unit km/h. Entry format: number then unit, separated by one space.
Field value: 145 km/h
